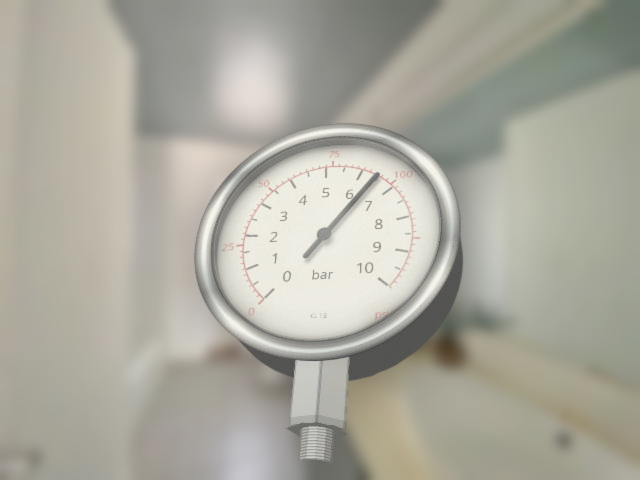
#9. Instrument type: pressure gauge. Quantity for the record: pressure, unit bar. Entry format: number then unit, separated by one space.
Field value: 6.5 bar
